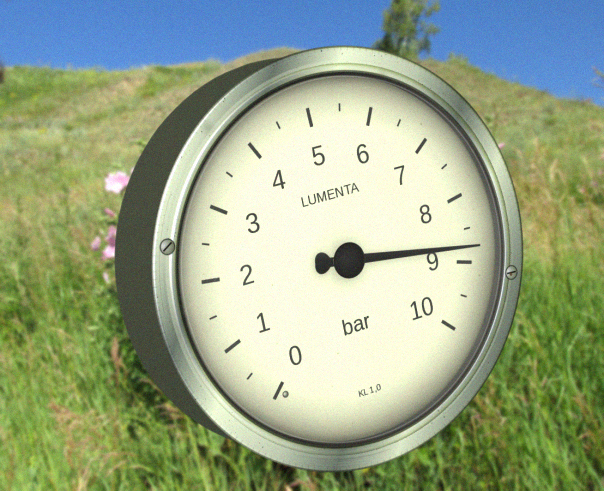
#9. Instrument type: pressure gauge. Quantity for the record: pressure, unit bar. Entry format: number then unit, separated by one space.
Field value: 8.75 bar
